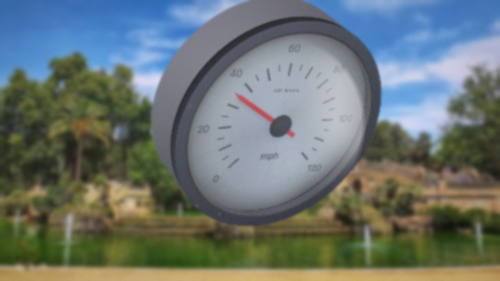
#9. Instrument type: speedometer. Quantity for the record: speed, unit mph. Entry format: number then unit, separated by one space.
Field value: 35 mph
